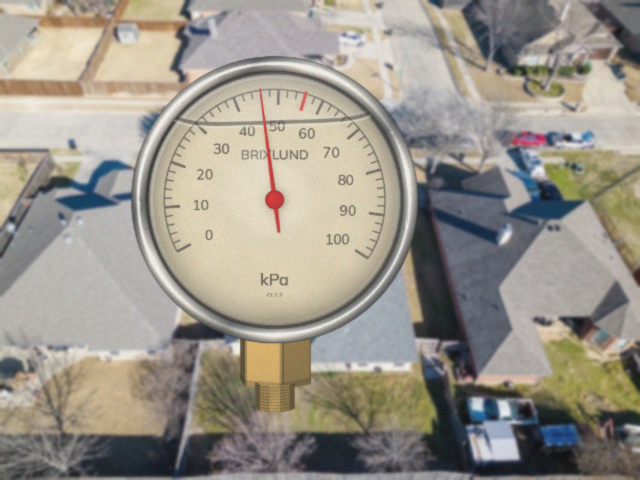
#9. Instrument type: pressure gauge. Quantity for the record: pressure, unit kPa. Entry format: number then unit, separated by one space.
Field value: 46 kPa
